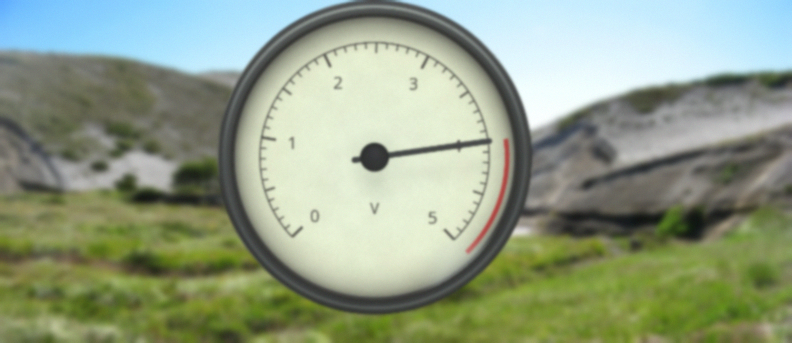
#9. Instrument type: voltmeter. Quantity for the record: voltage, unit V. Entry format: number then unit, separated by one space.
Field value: 4 V
